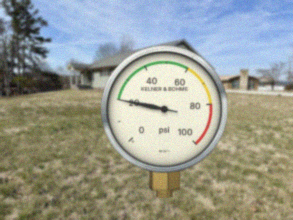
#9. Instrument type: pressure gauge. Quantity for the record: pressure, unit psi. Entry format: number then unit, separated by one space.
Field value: 20 psi
